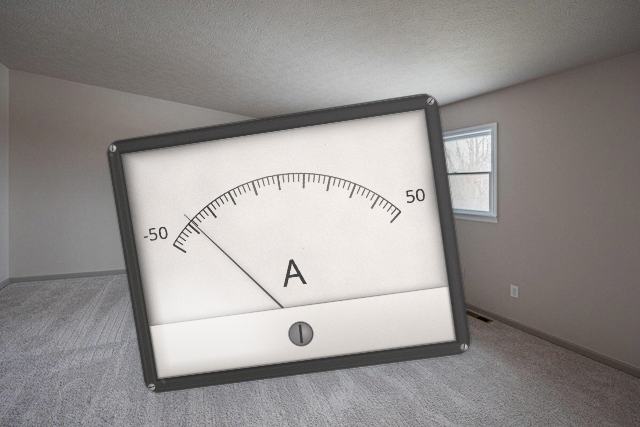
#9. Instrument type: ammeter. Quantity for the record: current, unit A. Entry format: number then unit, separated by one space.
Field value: -38 A
